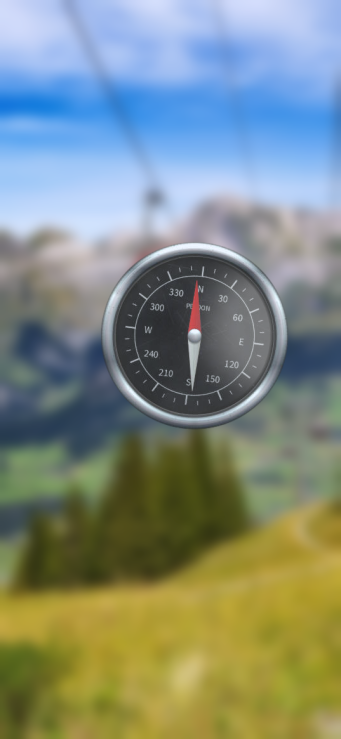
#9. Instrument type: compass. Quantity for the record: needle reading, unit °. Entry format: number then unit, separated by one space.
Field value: 355 °
